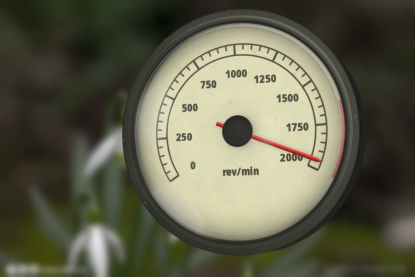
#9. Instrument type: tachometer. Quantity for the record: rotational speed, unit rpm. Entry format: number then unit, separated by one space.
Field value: 1950 rpm
